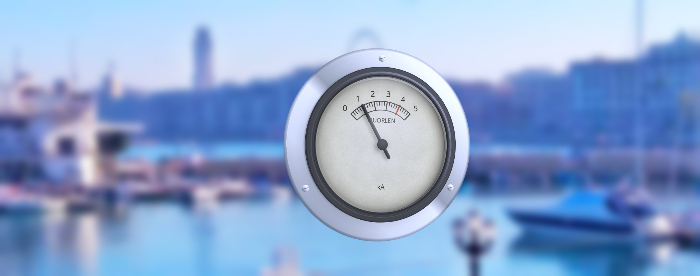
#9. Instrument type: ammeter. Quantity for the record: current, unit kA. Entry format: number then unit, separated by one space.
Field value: 1 kA
